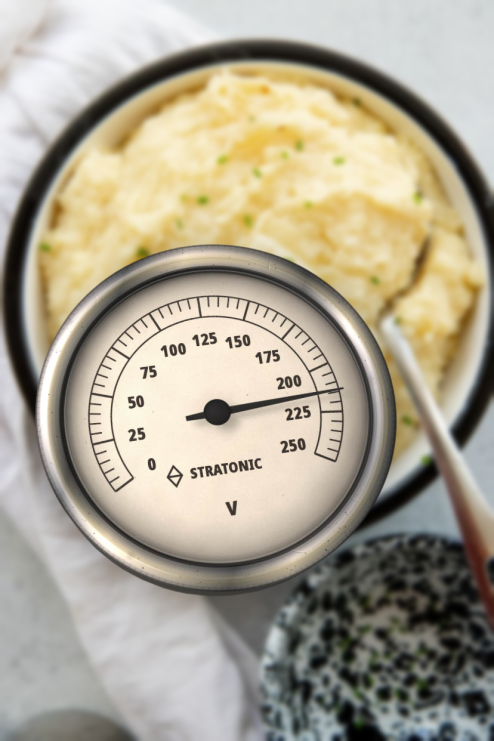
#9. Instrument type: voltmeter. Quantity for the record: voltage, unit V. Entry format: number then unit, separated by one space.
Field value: 215 V
